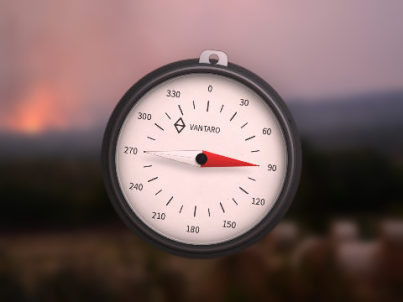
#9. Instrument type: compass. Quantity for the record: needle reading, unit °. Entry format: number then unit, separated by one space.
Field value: 90 °
